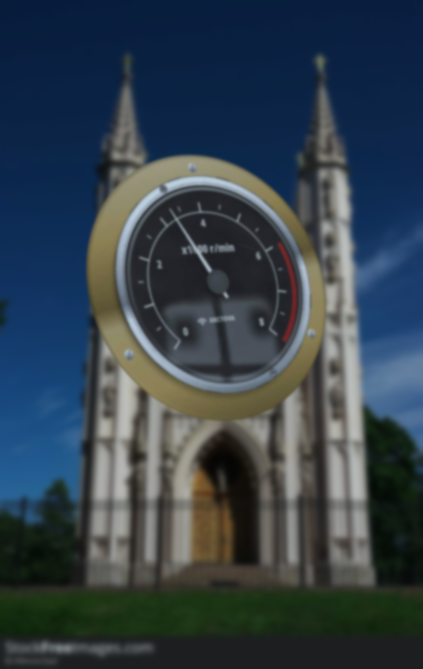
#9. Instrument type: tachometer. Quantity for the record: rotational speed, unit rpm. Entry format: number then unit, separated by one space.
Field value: 3250 rpm
